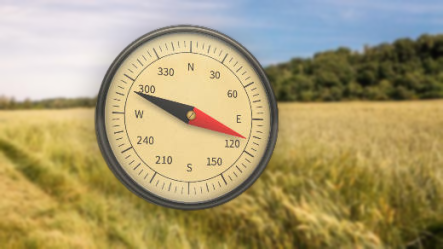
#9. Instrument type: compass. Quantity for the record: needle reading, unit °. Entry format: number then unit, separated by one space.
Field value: 110 °
